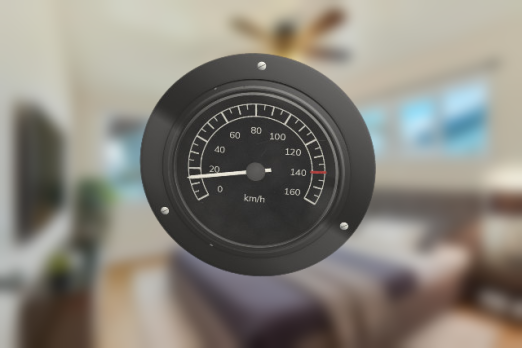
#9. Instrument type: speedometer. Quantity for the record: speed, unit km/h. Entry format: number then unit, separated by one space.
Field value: 15 km/h
